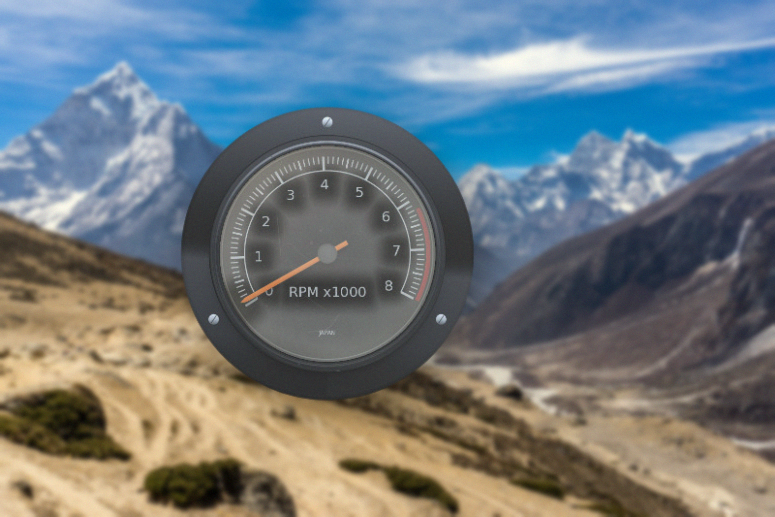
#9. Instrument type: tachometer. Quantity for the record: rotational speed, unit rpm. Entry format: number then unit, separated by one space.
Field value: 100 rpm
